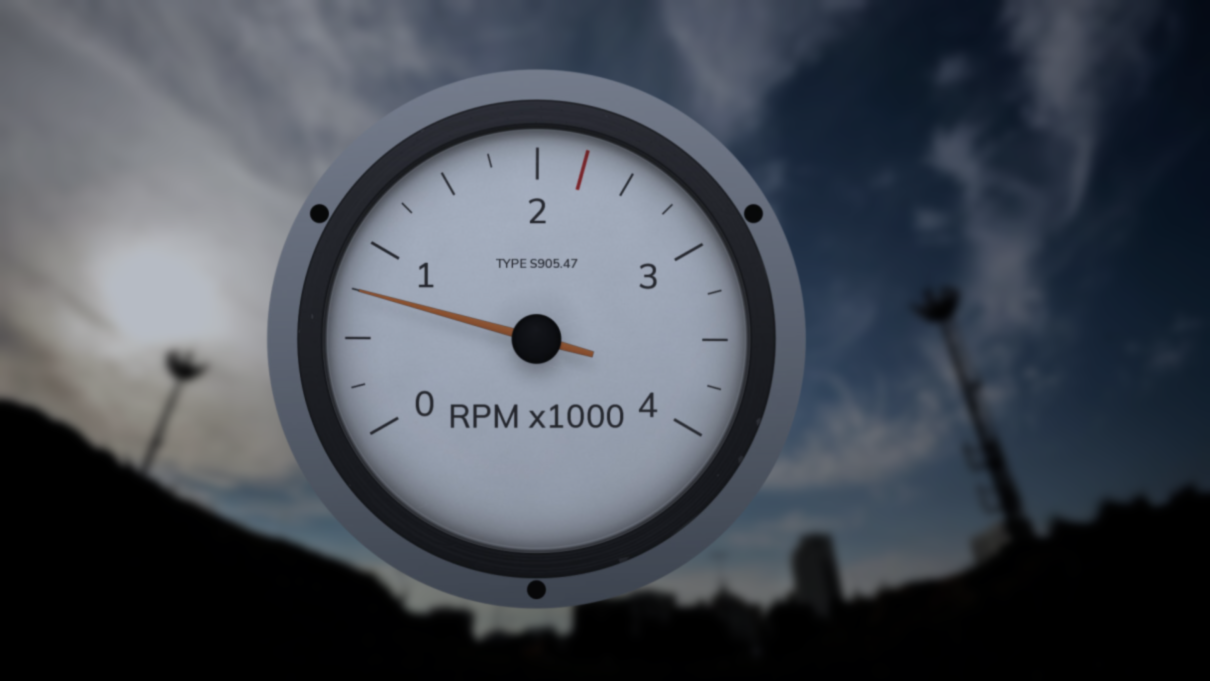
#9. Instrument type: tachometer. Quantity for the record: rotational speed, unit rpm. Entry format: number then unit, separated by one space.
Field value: 750 rpm
